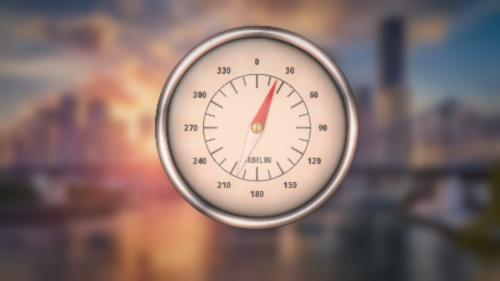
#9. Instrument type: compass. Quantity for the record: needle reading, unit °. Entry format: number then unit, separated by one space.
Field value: 22.5 °
